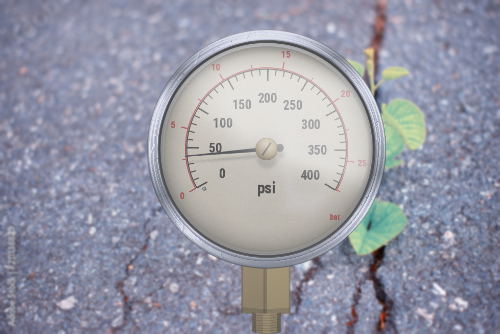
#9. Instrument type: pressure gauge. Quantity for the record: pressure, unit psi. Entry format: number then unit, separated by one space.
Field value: 40 psi
